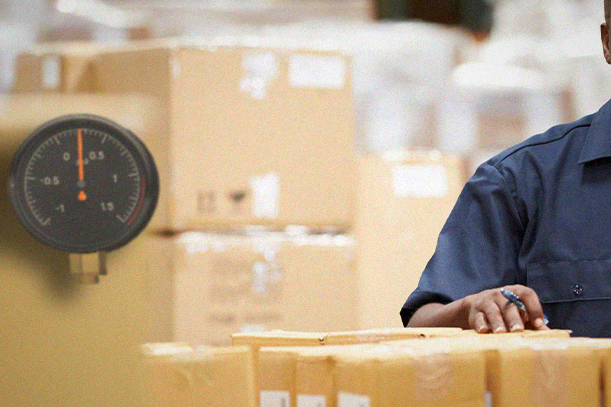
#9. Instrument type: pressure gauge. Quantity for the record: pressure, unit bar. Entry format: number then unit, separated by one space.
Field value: 0.25 bar
